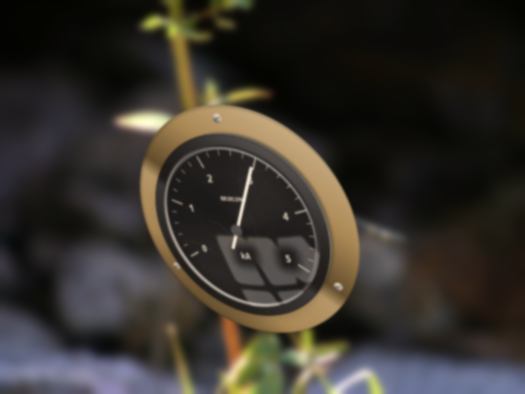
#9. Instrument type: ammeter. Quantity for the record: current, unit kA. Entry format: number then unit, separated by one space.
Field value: 3 kA
